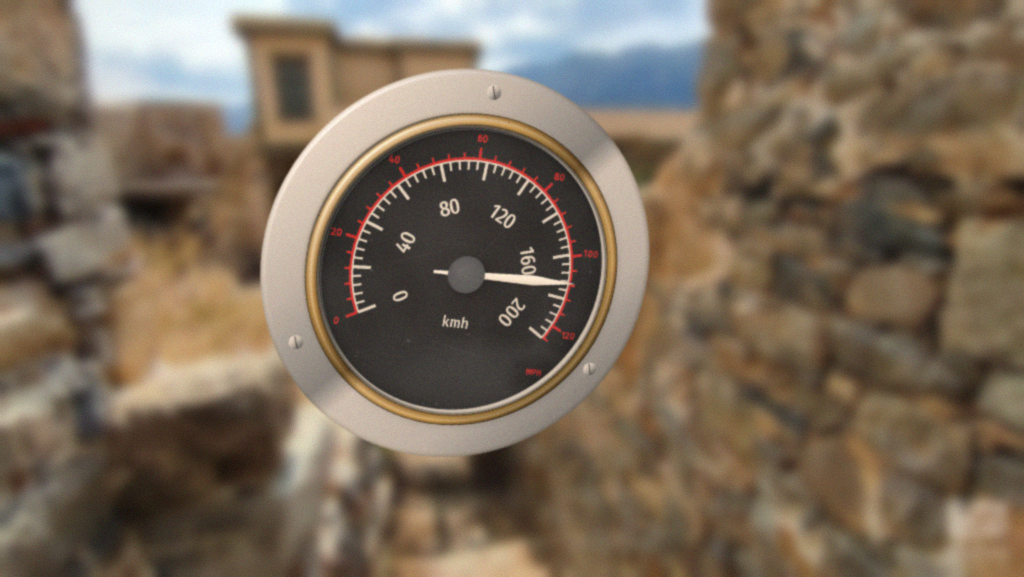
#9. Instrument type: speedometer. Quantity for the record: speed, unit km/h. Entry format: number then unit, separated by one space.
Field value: 172 km/h
